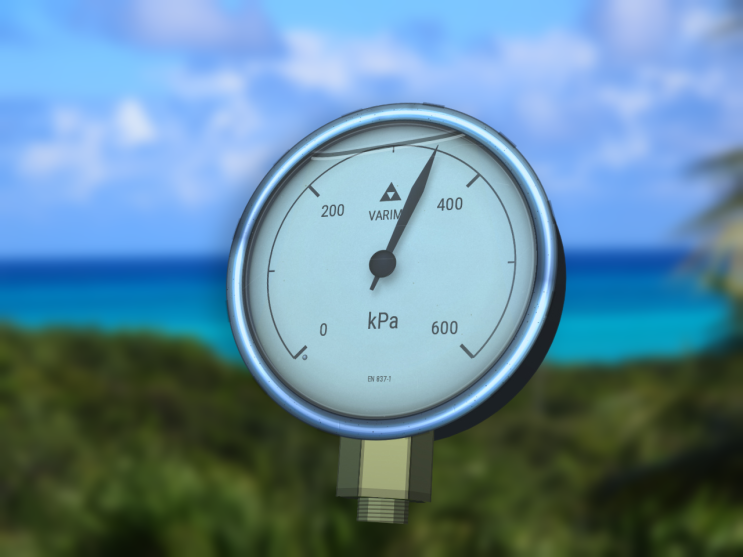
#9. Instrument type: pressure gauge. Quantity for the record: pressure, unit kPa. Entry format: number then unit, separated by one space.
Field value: 350 kPa
